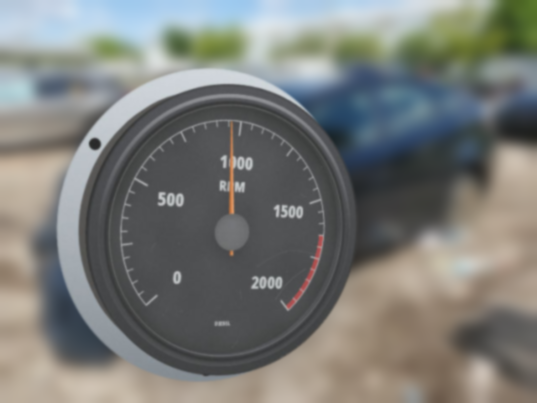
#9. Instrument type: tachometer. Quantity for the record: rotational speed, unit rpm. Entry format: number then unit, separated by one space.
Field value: 950 rpm
